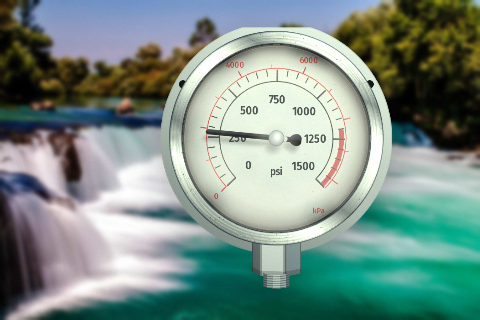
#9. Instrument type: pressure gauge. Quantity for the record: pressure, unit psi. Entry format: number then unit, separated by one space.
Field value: 275 psi
